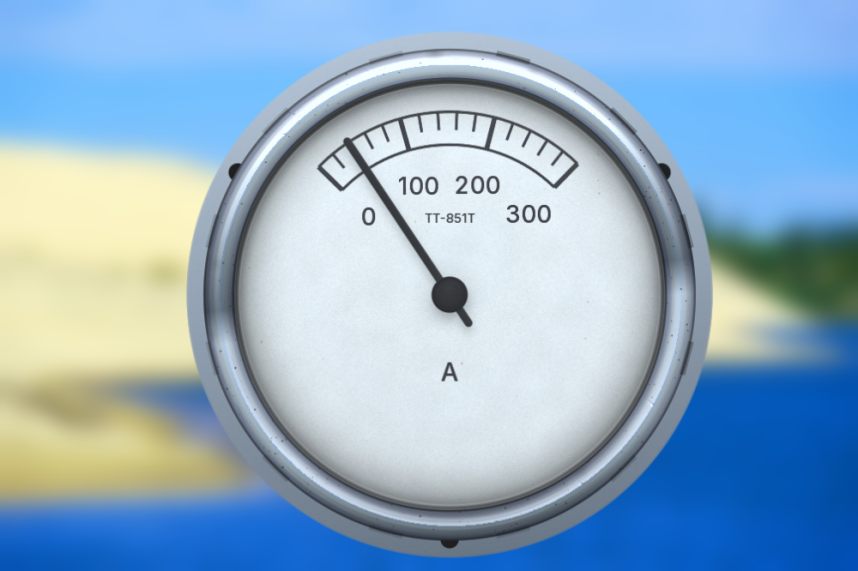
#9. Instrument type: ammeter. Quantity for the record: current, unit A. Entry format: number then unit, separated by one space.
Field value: 40 A
